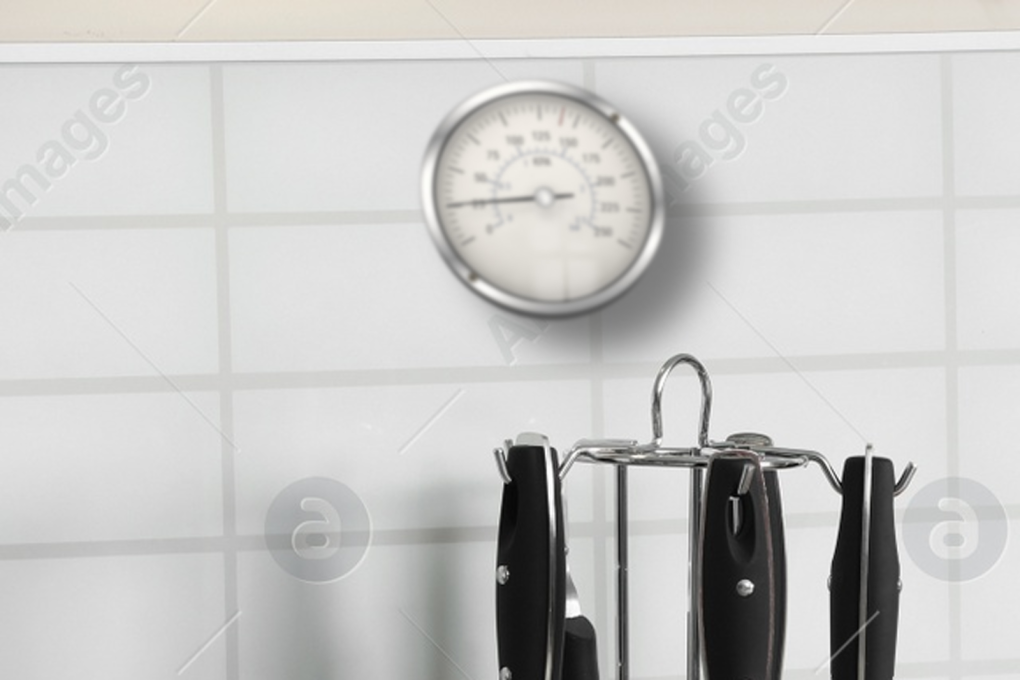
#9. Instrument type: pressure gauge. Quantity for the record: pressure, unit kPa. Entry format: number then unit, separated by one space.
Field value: 25 kPa
